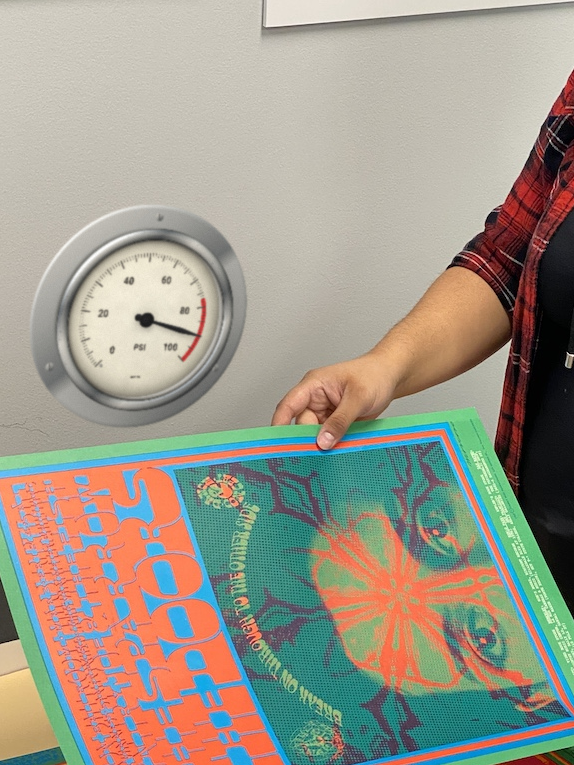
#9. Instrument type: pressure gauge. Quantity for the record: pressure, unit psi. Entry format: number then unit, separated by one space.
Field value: 90 psi
